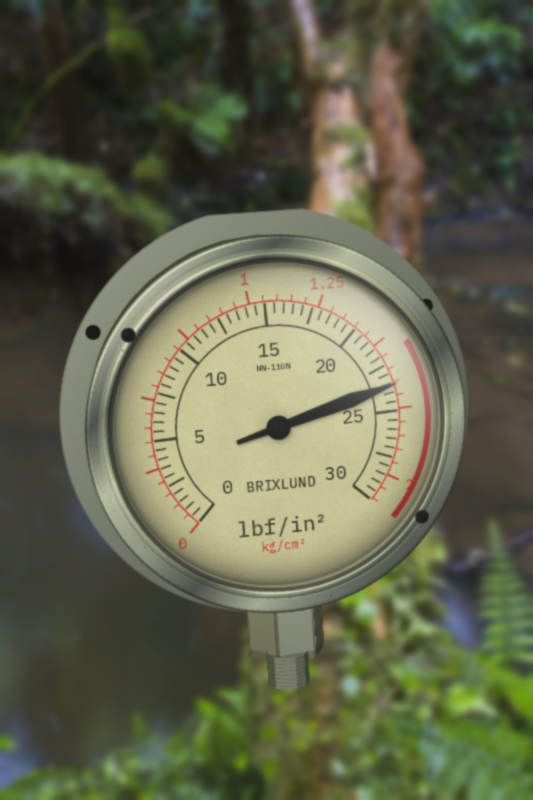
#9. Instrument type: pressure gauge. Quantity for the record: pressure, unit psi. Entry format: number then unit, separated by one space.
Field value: 23.5 psi
